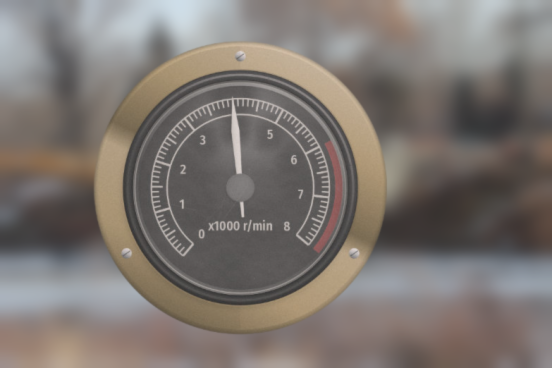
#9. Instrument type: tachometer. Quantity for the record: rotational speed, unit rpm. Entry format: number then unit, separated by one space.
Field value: 4000 rpm
